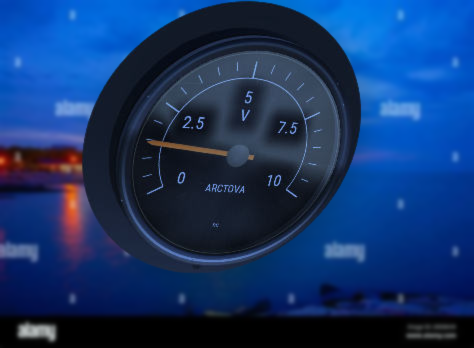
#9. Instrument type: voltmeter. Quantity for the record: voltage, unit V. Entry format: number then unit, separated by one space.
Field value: 1.5 V
